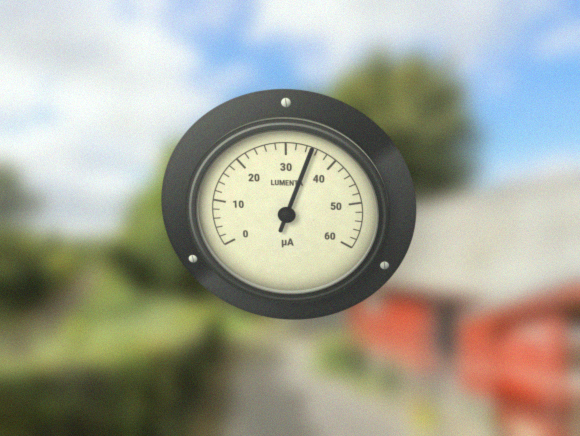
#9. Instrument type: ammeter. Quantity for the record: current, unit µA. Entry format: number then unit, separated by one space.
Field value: 35 µA
